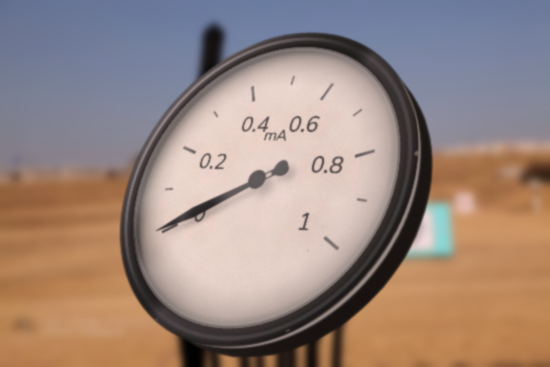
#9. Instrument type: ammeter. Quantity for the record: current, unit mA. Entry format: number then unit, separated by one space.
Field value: 0 mA
